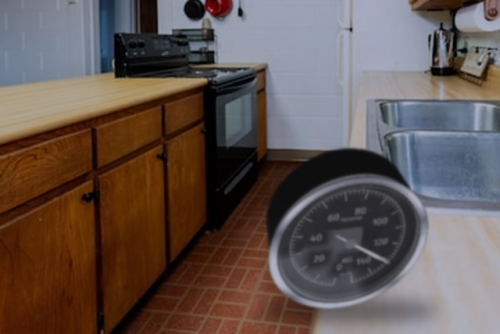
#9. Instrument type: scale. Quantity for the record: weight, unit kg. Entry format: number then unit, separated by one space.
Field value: 130 kg
